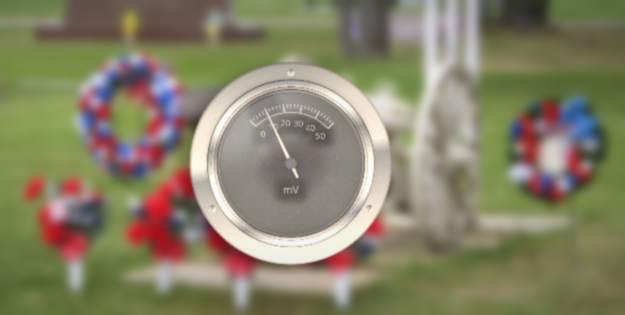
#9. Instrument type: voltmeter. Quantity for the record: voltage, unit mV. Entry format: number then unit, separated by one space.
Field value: 10 mV
